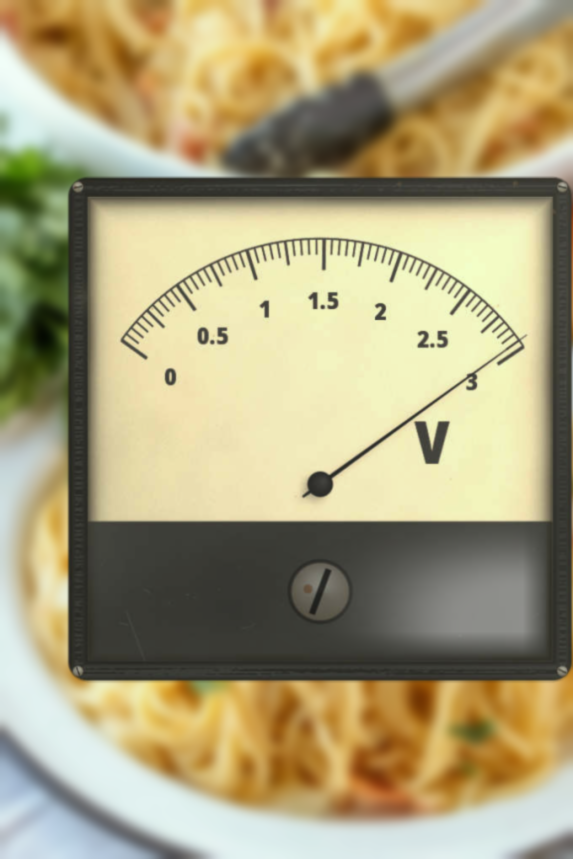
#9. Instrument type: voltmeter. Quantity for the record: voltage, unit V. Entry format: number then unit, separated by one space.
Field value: 2.95 V
